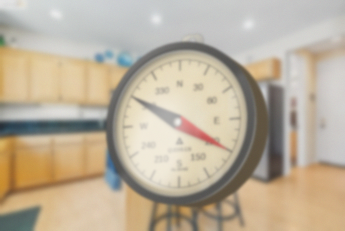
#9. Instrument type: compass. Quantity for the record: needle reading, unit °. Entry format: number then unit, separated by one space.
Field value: 120 °
